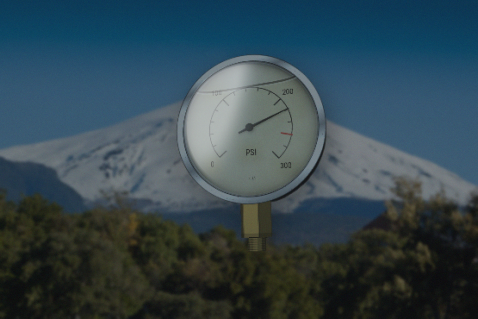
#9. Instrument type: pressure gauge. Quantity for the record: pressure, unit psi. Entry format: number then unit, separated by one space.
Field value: 220 psi
